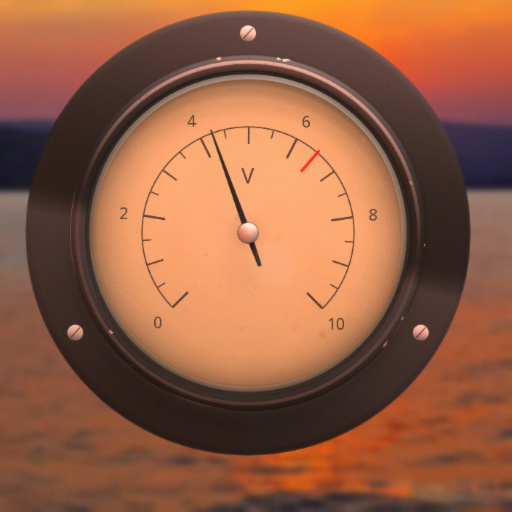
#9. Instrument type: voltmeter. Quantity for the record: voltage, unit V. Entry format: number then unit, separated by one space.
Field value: 4.25 V
